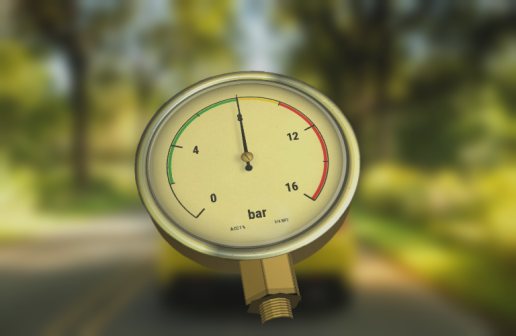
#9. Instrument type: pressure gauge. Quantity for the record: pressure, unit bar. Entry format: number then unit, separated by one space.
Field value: 8 bar
